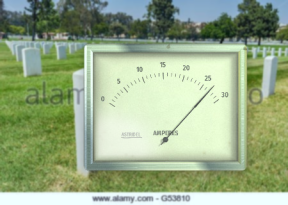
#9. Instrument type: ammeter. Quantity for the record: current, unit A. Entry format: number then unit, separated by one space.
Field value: 27 A
